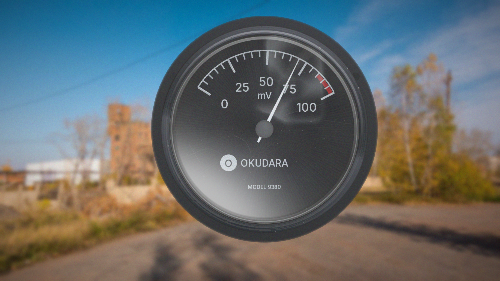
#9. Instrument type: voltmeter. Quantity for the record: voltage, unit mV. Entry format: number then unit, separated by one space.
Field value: 70 mV
